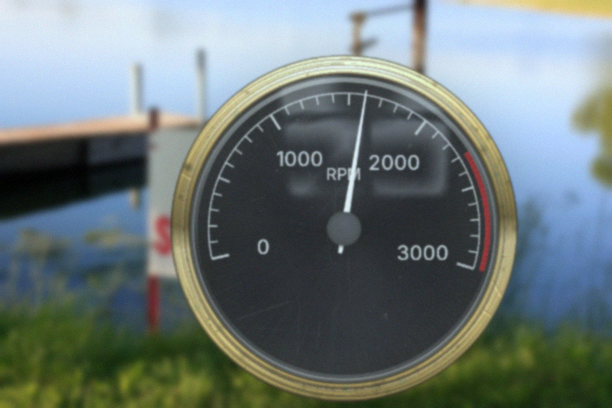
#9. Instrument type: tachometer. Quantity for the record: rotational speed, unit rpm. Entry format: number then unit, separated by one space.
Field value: 1600 rpm
